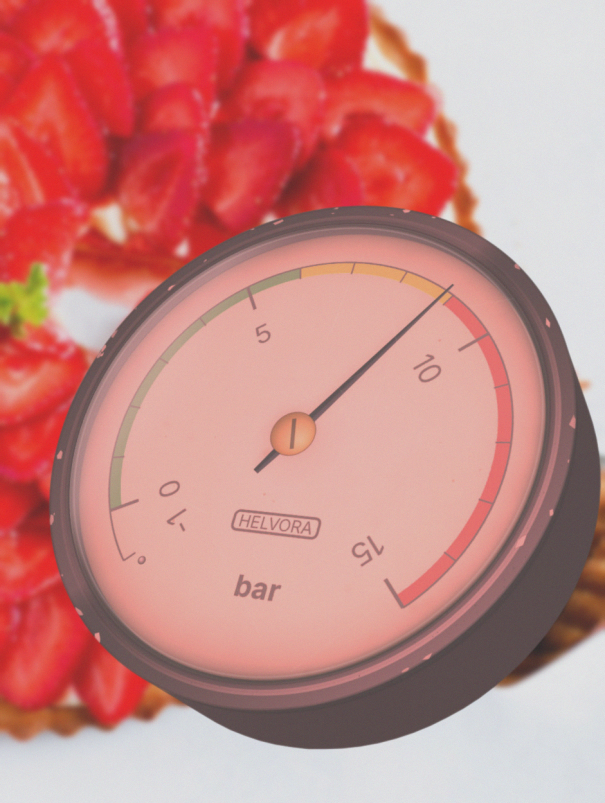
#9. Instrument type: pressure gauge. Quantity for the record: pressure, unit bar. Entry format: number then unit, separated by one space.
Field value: 9 bar
